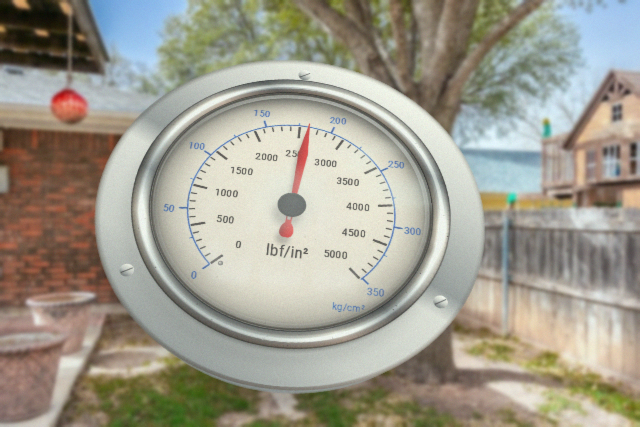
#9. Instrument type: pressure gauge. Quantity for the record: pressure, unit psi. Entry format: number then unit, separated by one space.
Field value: 2600 psi
